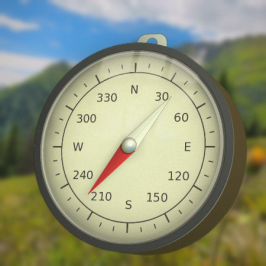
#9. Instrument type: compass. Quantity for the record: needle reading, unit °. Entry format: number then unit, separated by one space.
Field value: 220 °
